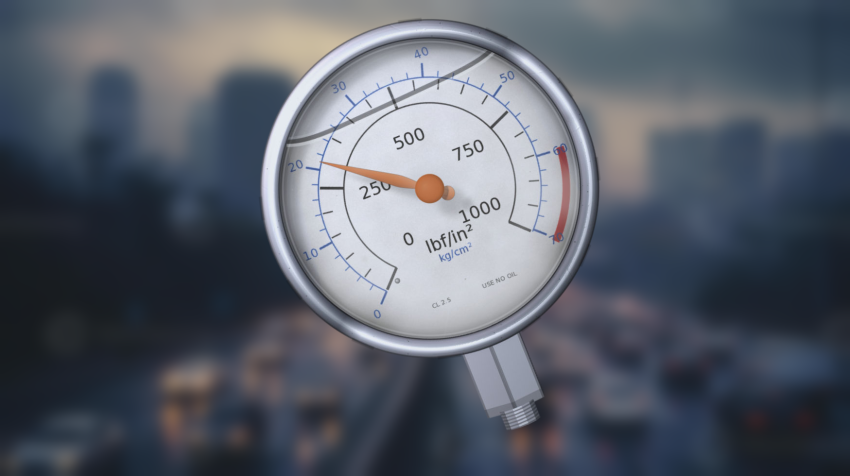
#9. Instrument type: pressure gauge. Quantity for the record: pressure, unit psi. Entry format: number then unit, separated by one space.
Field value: 300 psi
